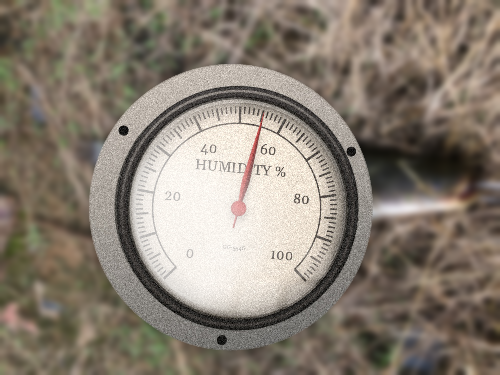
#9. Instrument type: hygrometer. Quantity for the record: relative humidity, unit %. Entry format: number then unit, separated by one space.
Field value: 55 %
